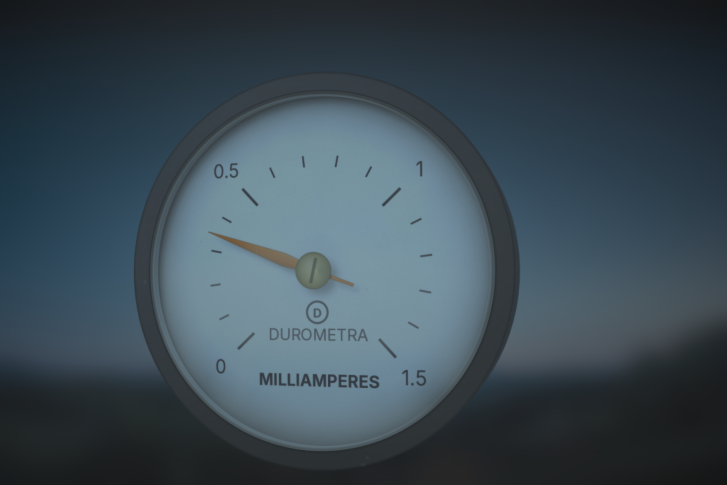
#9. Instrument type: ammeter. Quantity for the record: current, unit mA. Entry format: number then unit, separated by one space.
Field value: 0.35 mA
